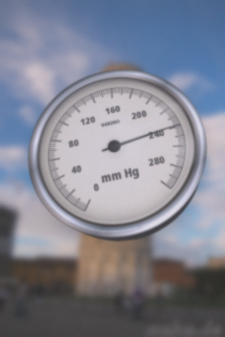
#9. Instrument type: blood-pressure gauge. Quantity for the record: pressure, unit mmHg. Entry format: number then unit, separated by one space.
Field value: 240 mmHg
